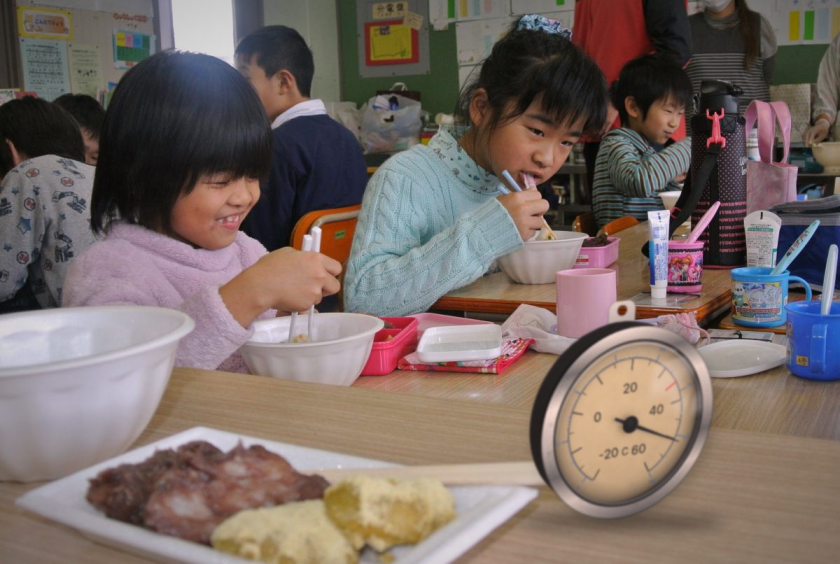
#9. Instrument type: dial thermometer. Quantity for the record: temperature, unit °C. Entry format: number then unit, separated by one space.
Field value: 50 °C
